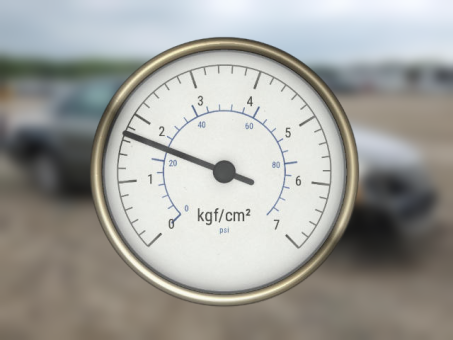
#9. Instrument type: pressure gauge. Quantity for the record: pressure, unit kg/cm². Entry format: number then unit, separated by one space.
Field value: 1.7 kg/cm²
